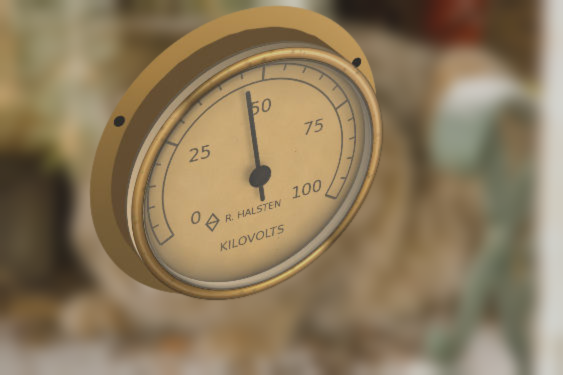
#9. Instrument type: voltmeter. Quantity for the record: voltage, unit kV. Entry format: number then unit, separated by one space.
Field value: 45 kV
